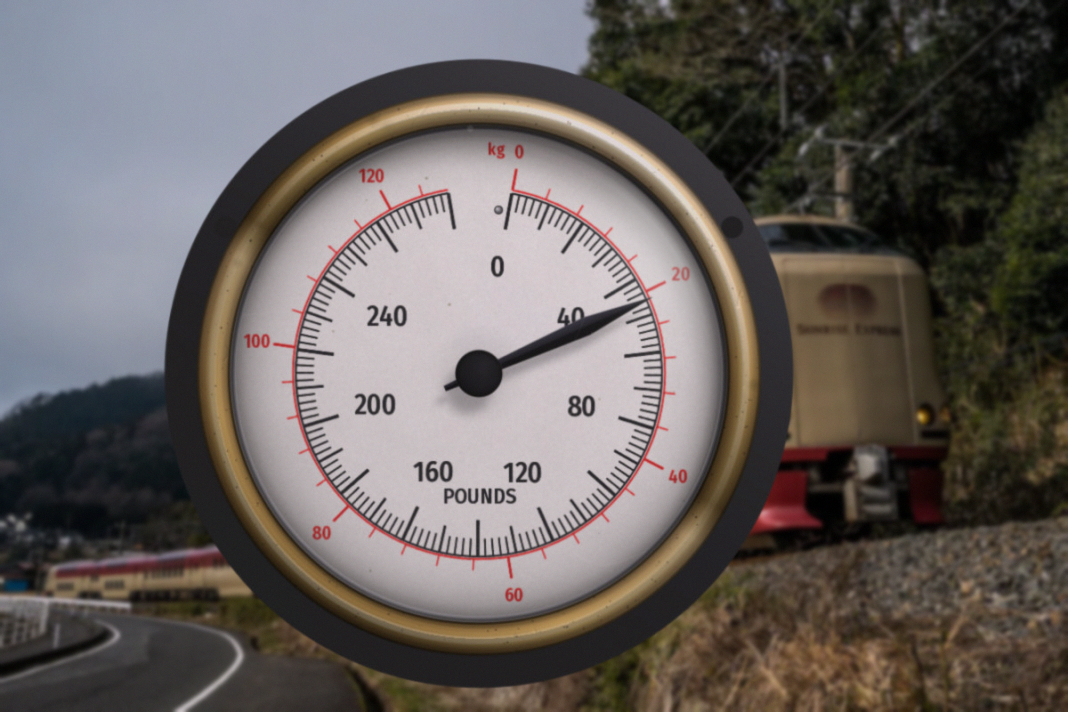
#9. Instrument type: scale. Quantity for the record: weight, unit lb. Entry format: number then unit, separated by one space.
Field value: 46 lb
